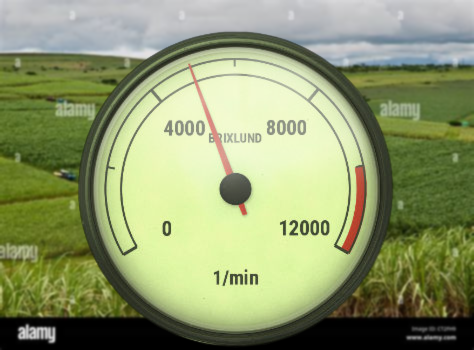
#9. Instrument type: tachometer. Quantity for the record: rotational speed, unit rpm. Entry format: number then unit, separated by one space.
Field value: 5000 rpm
